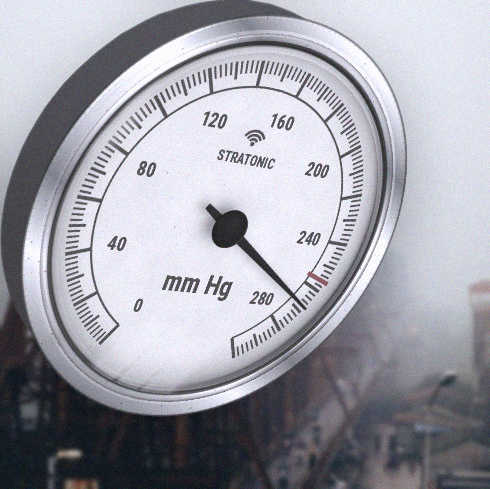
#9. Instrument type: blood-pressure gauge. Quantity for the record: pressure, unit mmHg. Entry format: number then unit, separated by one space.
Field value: 268 mmHg
